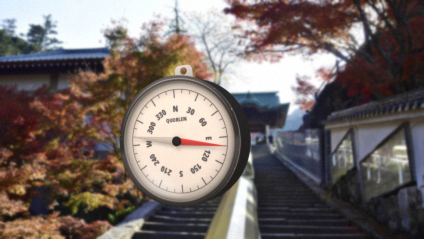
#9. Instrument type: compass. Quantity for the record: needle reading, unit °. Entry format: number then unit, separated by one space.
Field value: 100 °
